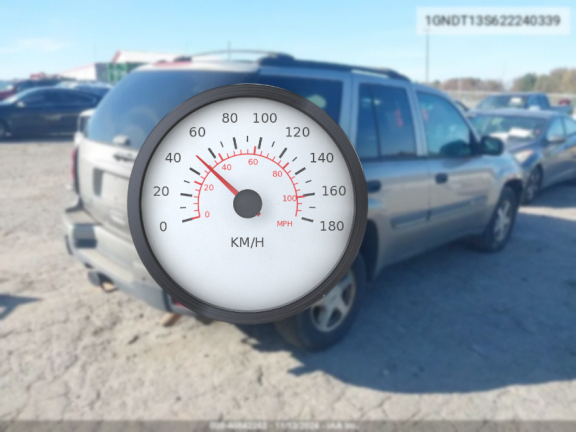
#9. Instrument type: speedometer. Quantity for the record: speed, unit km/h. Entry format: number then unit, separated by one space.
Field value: 50 km/h
